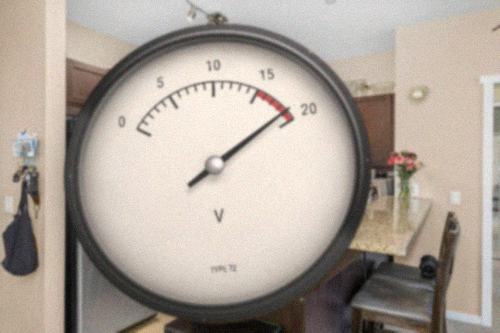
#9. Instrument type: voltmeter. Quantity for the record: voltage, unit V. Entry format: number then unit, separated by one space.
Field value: 19 V
